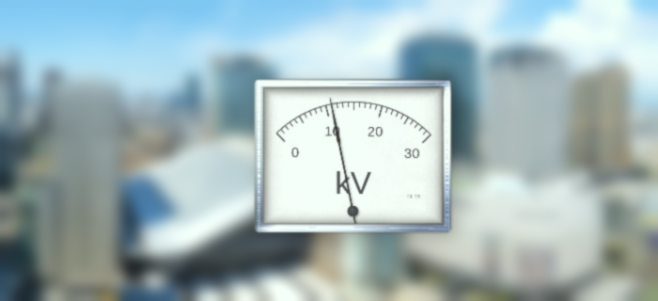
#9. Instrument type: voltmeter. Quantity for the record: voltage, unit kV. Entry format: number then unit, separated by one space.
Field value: 11 kV
